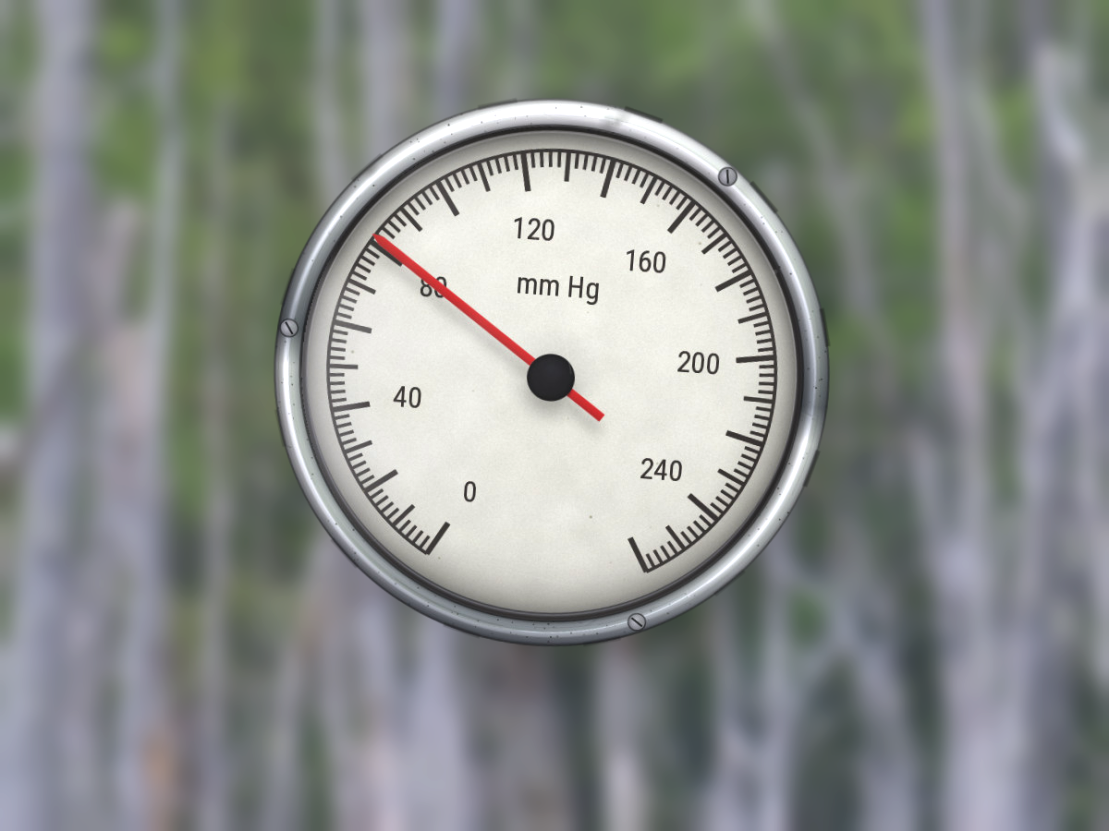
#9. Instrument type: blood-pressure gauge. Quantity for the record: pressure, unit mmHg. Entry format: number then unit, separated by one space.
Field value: 82 mmHg
